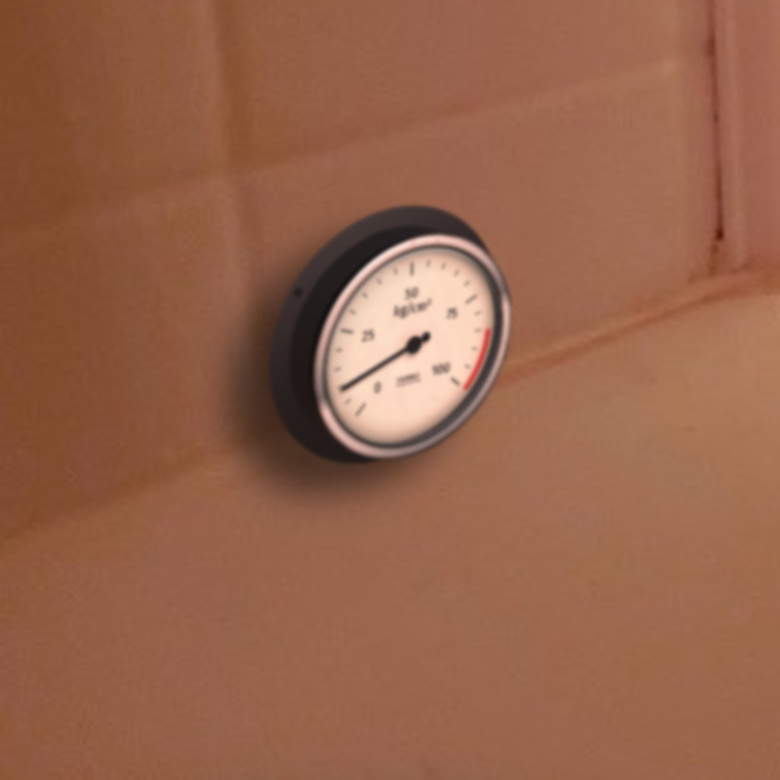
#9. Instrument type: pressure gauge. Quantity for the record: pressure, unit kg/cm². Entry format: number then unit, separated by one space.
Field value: 10 kg/cm²
